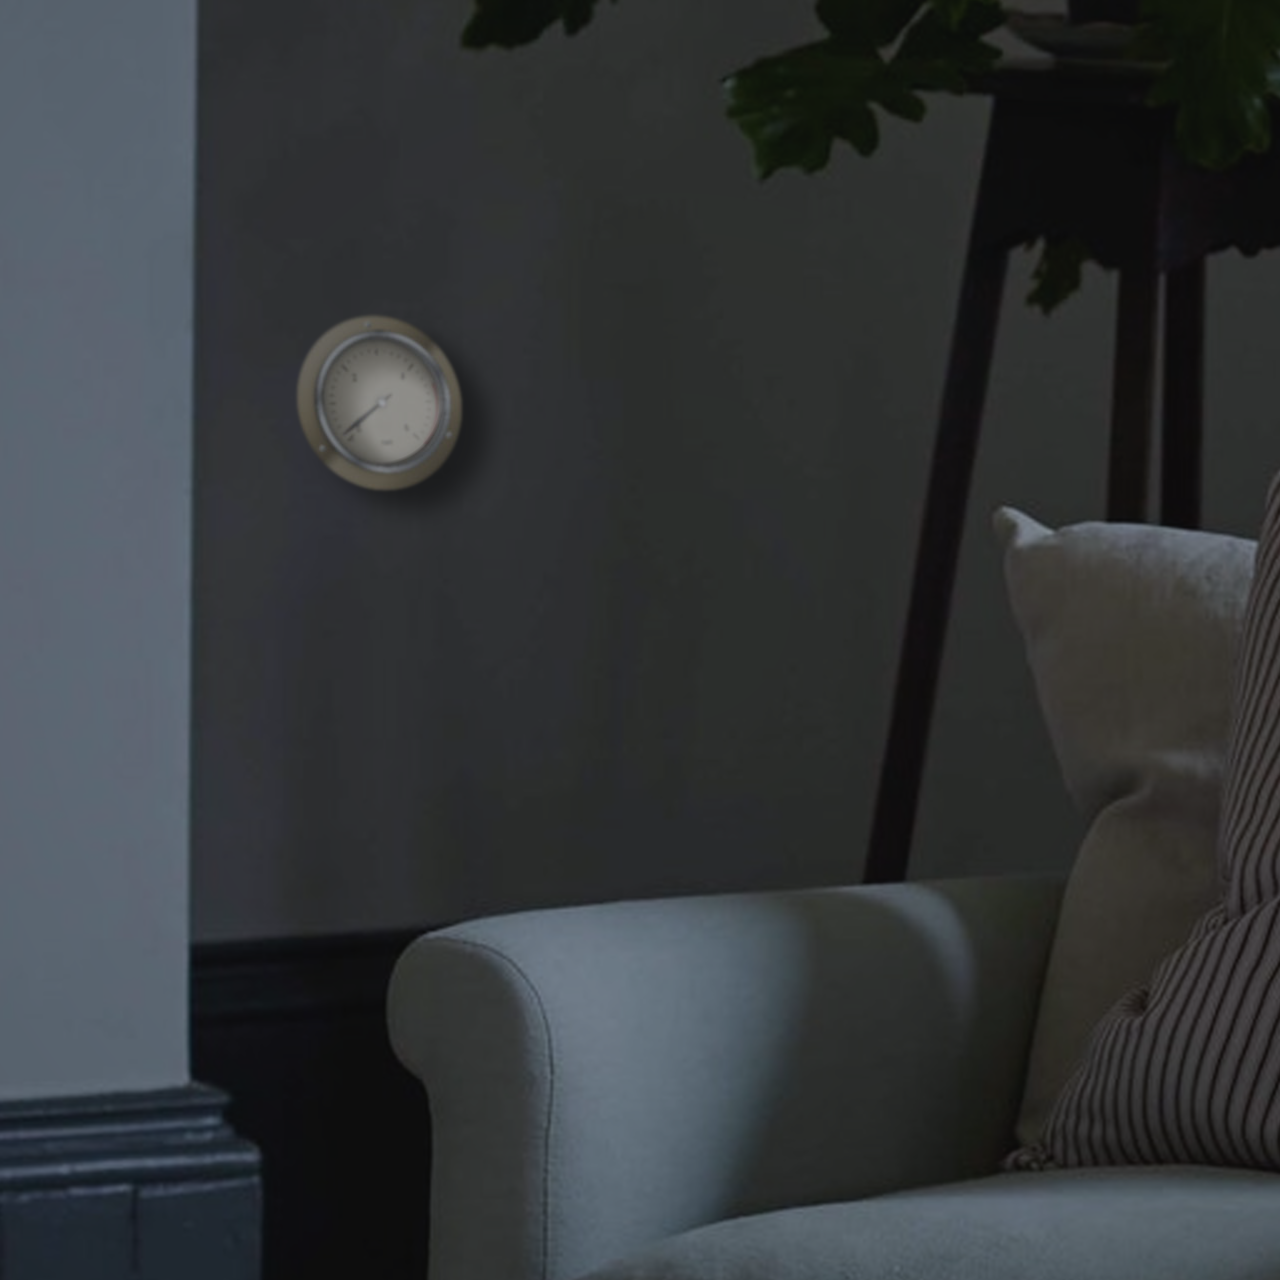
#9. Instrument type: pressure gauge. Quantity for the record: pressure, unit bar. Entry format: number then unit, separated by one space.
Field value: 0.2 bar
